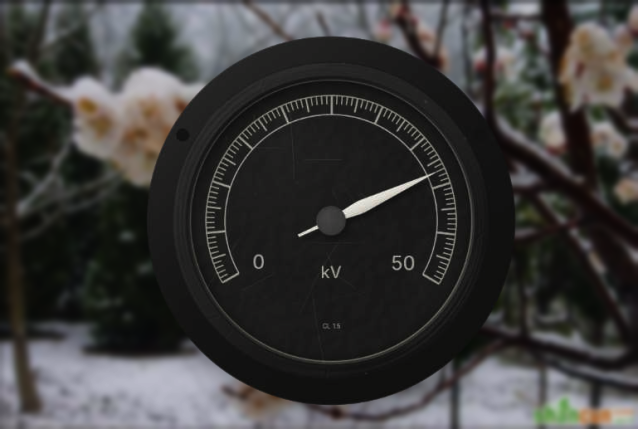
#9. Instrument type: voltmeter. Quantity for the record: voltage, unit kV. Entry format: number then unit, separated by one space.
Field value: 38.5 kV
